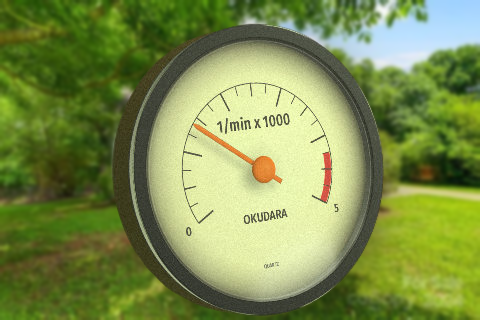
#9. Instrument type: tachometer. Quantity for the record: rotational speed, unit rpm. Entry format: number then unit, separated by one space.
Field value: 1375 rpm
